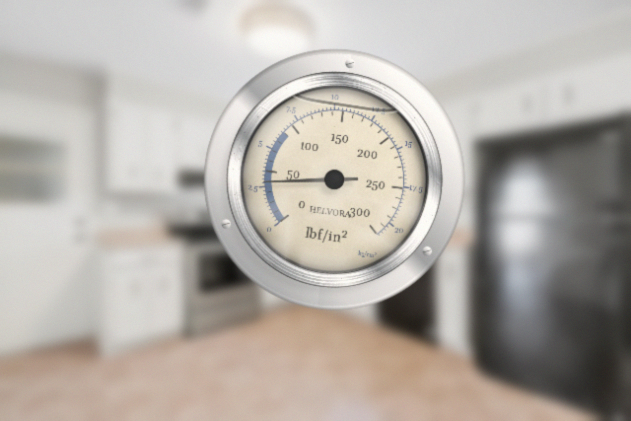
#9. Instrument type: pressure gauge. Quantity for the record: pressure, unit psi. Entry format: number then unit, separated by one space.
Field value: 40 psi
